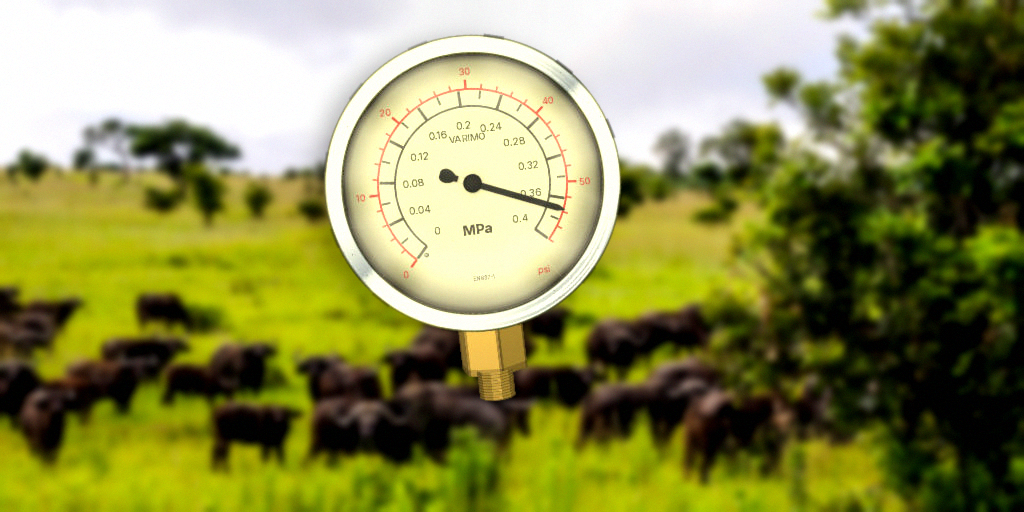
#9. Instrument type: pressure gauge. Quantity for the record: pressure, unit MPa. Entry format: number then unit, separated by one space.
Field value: 0.37 MPa
